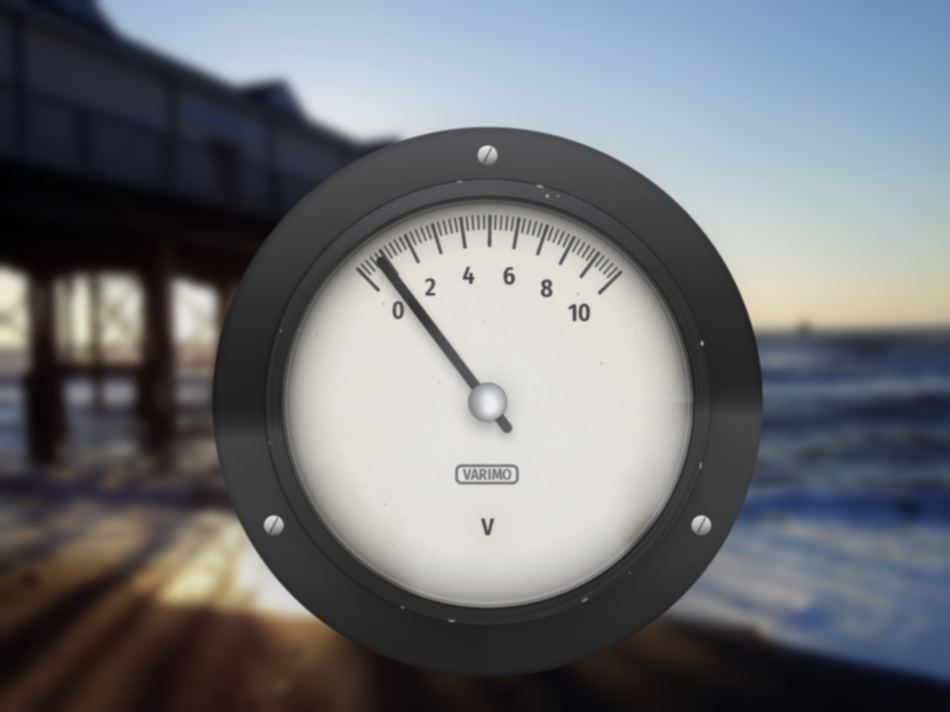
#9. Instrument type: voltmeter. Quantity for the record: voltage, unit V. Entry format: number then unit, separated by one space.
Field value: 0.8 V
